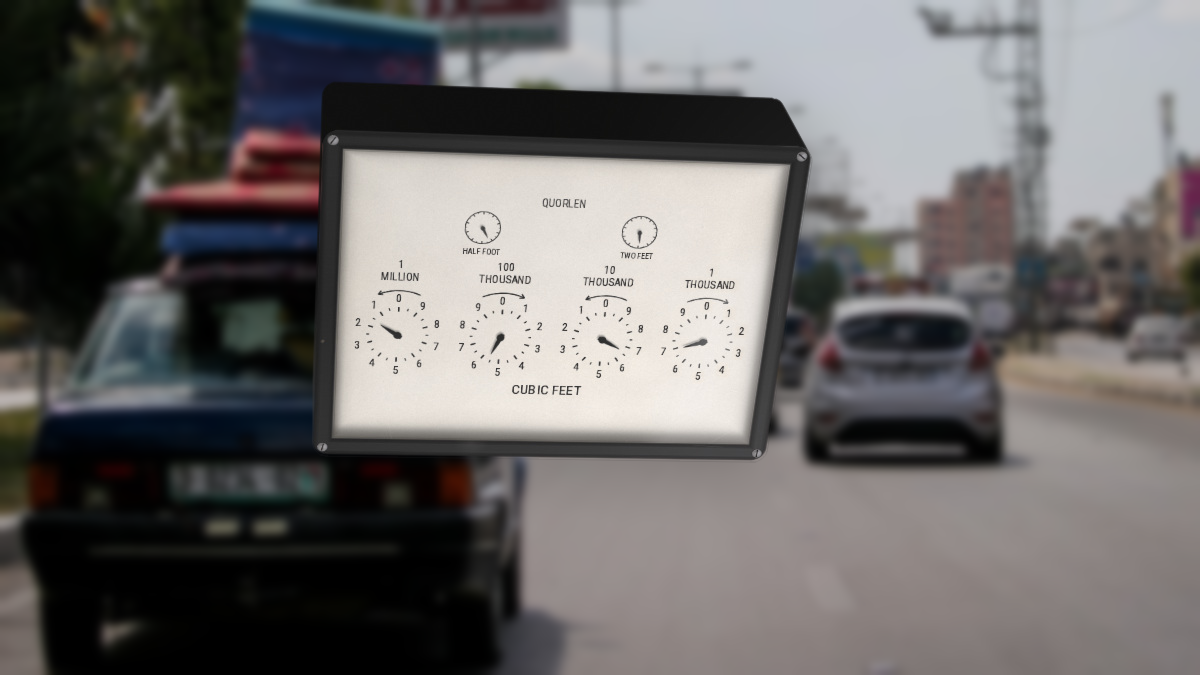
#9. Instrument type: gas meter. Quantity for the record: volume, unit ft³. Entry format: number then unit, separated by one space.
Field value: 156700 ft³
